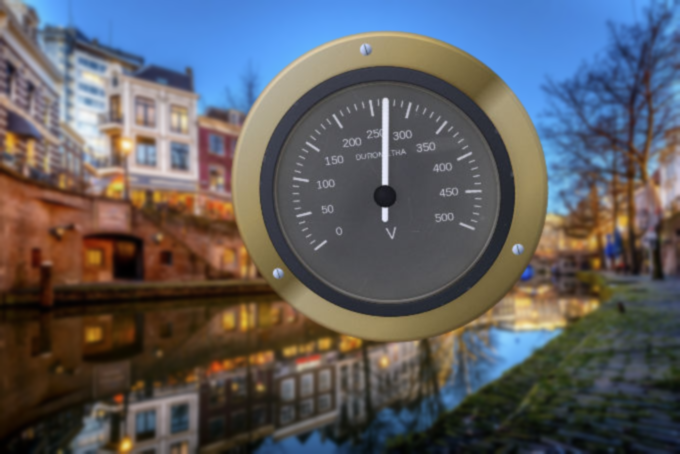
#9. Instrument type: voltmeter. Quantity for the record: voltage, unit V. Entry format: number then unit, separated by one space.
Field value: 270 V
